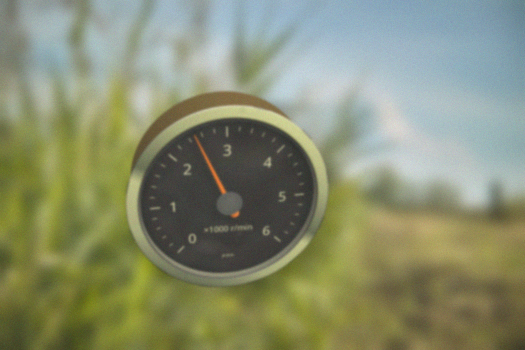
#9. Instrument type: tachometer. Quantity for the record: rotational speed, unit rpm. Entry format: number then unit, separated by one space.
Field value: 2500 rpm
